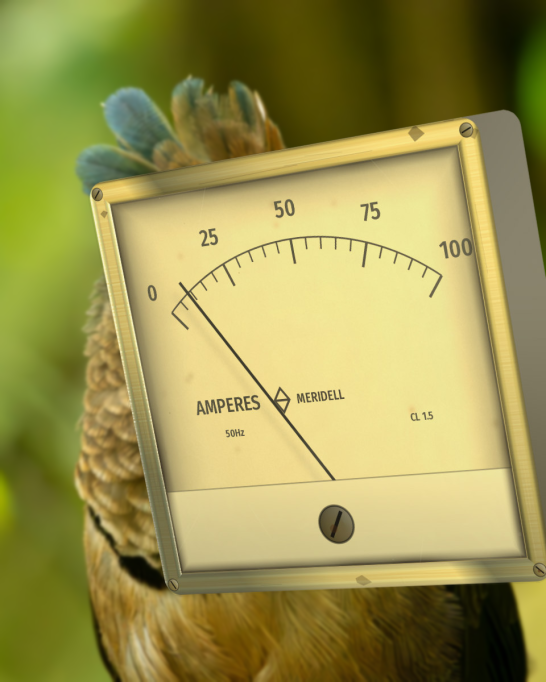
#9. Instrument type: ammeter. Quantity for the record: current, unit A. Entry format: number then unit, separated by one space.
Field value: 10 A
